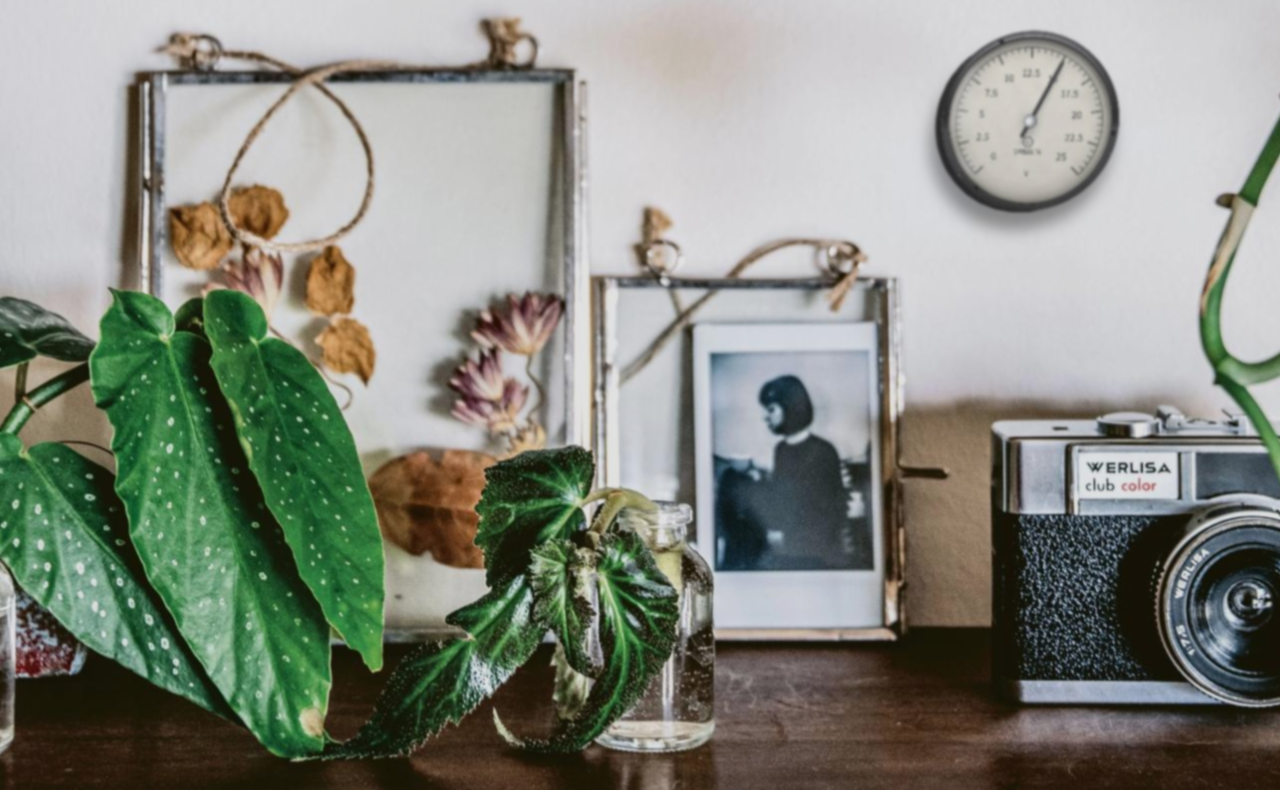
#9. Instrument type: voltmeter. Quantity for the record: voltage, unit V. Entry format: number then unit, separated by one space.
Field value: 15 V
